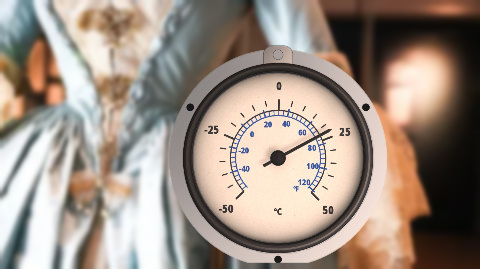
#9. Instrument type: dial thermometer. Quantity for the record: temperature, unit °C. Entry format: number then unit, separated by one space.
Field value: 22.5 °C
